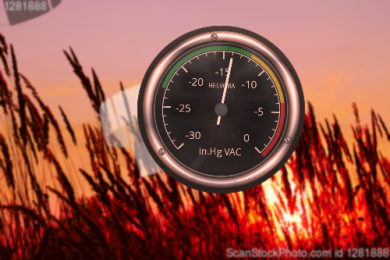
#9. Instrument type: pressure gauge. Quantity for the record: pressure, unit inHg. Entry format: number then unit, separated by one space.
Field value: -14 inHg
